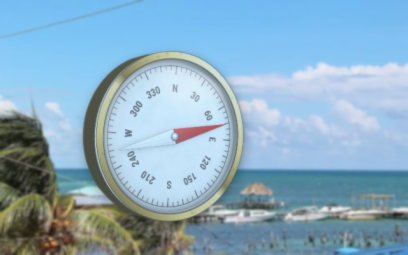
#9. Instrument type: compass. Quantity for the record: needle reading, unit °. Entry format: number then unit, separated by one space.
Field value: 75 °
